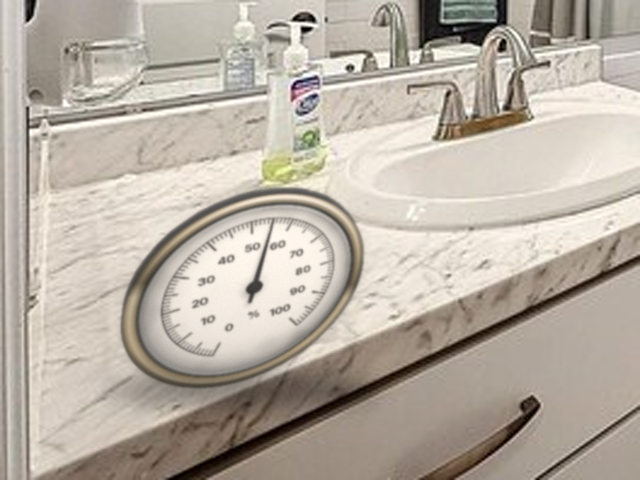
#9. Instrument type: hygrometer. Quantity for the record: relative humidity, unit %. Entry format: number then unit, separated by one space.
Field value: 55 %
